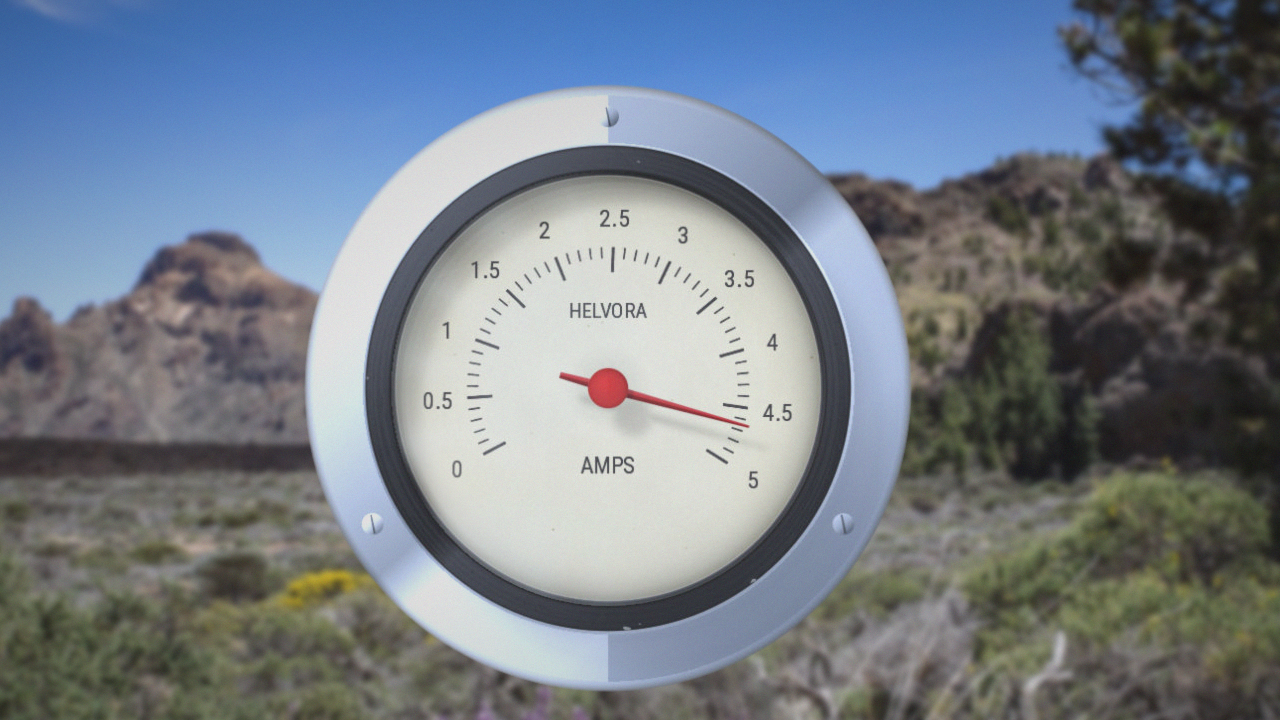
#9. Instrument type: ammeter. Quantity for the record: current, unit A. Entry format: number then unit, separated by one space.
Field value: 4.65 A
